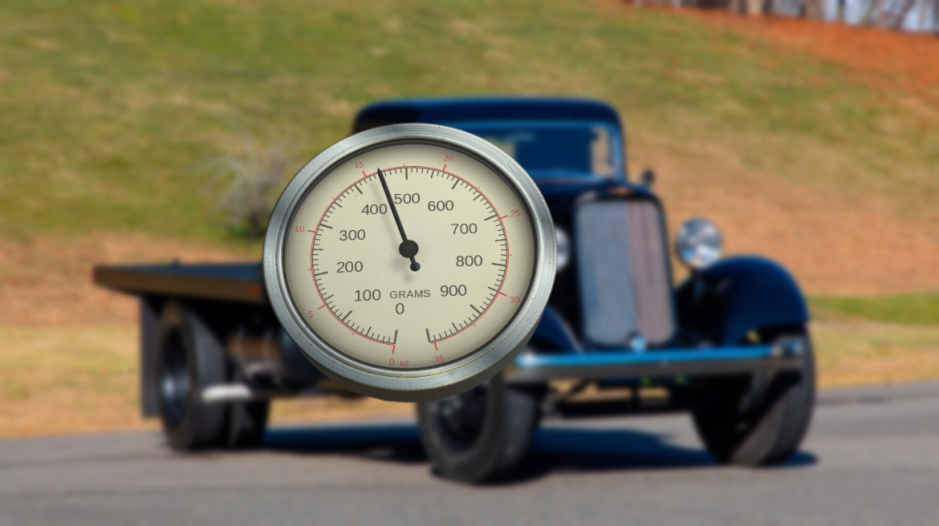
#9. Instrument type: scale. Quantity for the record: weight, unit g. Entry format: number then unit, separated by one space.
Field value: 450 g
